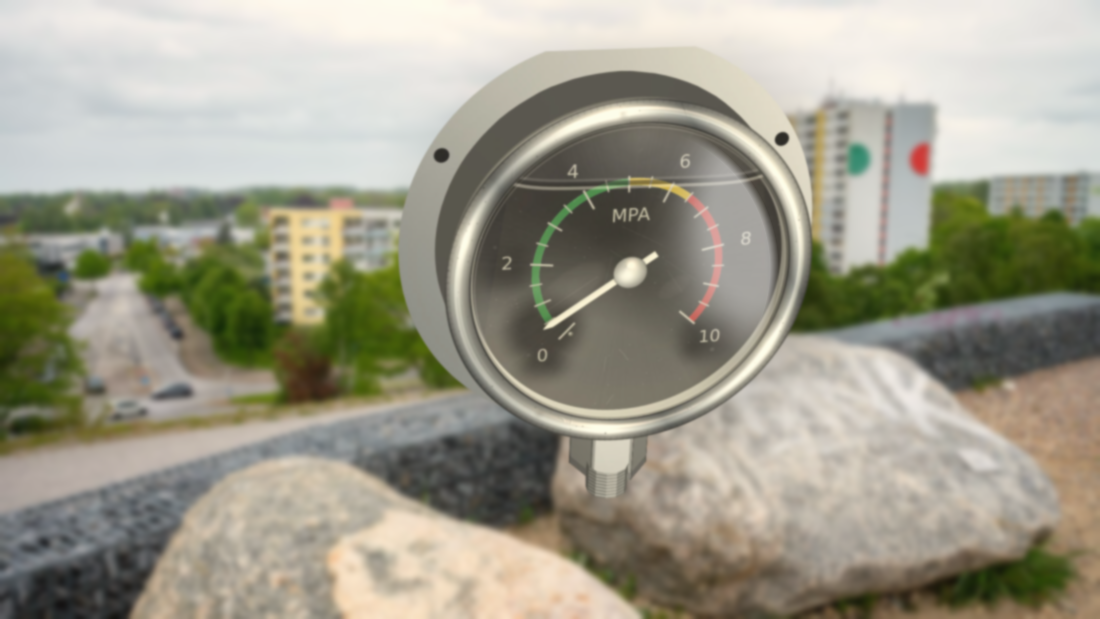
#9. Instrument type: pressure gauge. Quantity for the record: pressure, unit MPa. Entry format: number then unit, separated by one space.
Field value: 0.5 MPa
